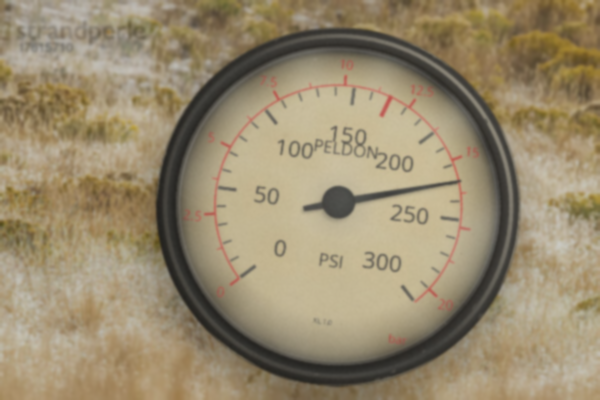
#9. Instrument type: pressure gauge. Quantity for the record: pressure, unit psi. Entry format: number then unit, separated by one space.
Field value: 230 psi
